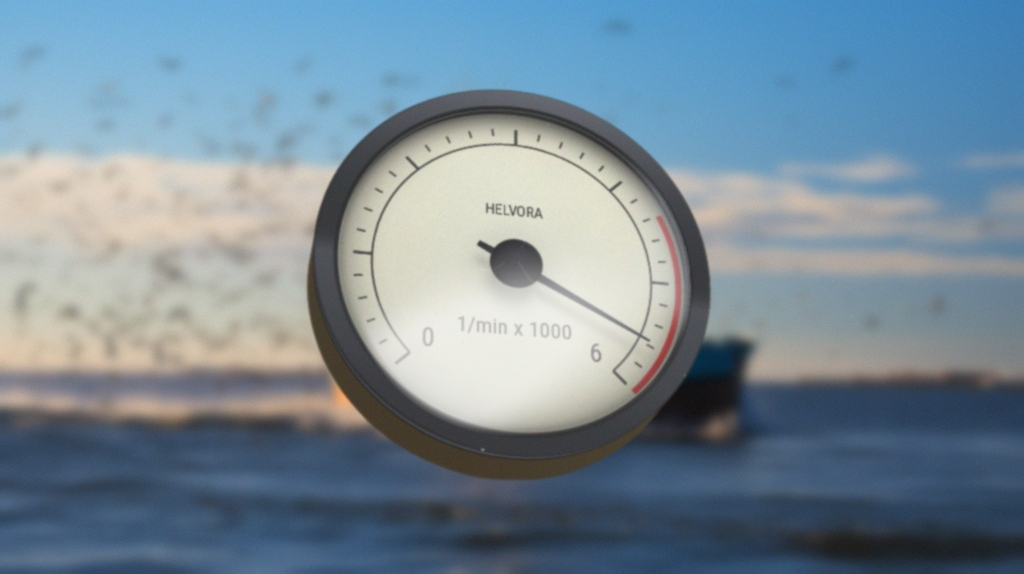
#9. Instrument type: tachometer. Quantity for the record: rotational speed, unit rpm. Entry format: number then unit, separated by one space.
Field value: 5600 rpm
